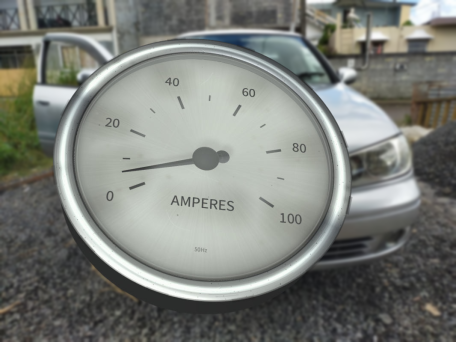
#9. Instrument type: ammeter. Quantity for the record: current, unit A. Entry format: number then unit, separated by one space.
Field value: 5 A
